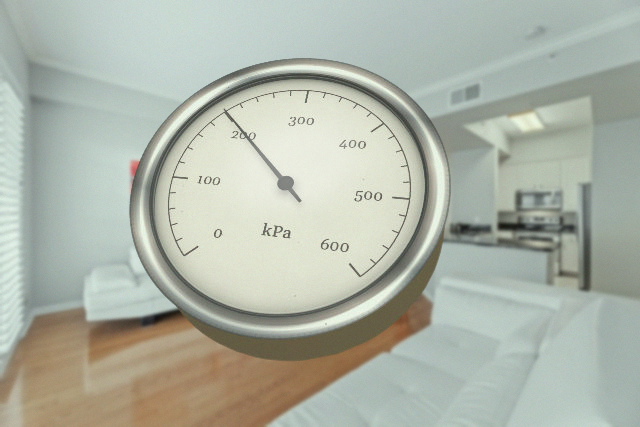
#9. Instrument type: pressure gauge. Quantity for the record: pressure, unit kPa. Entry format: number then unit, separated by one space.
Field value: 200 kPa
